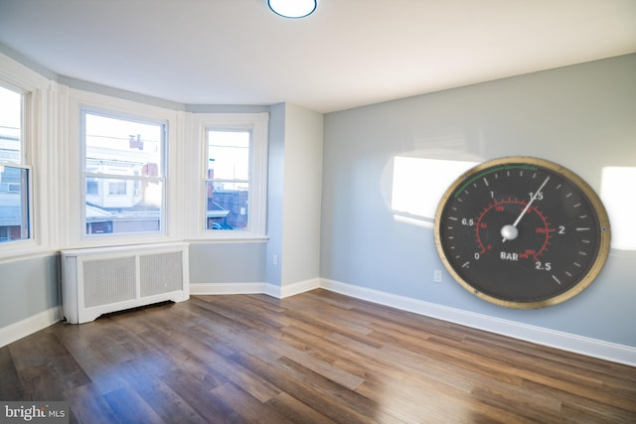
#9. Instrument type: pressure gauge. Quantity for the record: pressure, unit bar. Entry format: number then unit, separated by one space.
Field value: 1.5 bar
